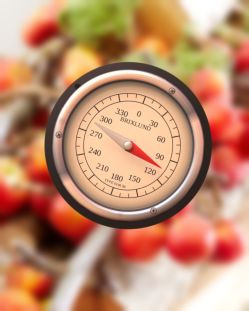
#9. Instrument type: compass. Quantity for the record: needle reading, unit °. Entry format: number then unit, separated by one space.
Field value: 105 °
